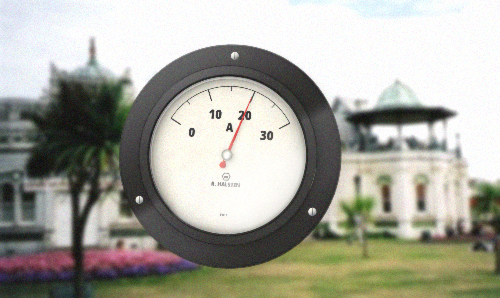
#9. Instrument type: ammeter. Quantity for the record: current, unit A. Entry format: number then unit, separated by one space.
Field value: 20 A
